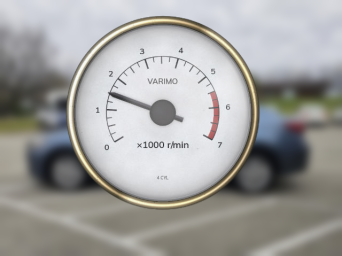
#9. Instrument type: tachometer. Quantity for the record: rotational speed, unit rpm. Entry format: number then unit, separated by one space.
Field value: 1500 rpm
